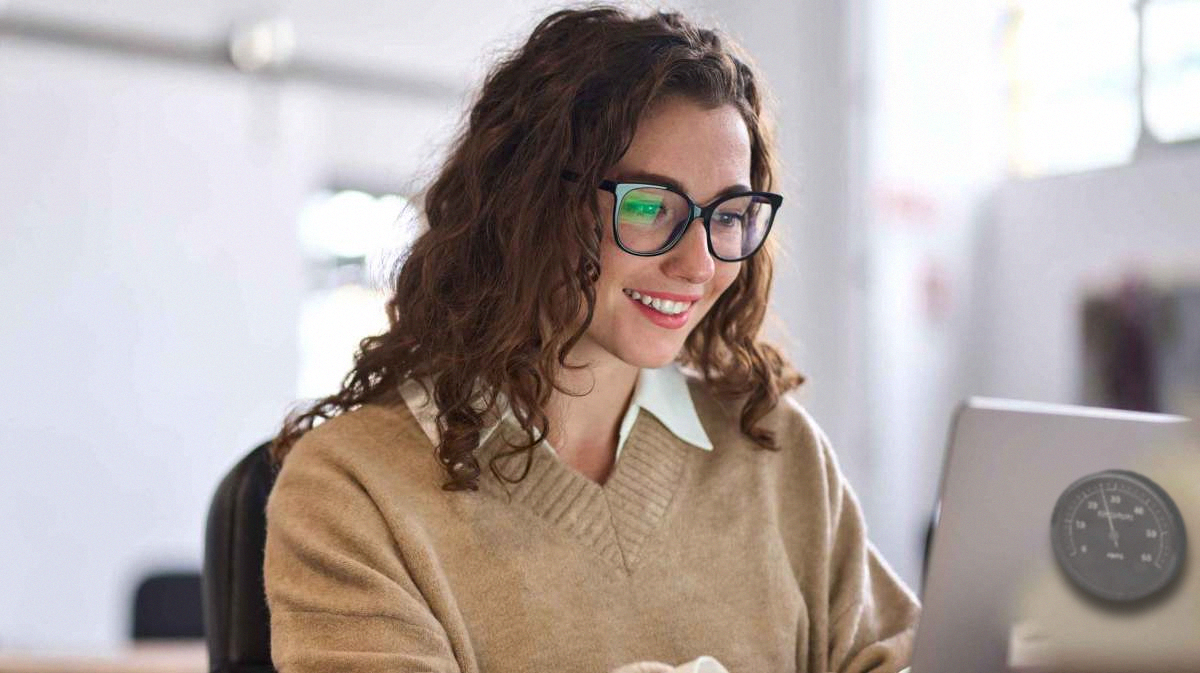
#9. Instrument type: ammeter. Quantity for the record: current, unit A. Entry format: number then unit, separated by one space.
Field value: 26 A
